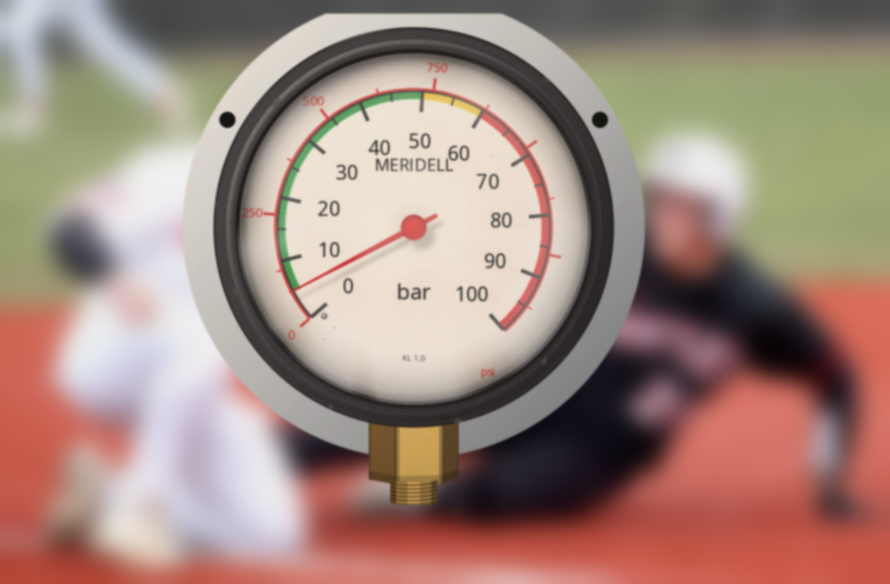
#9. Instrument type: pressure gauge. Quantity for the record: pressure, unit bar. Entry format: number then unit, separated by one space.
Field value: 5 bar
